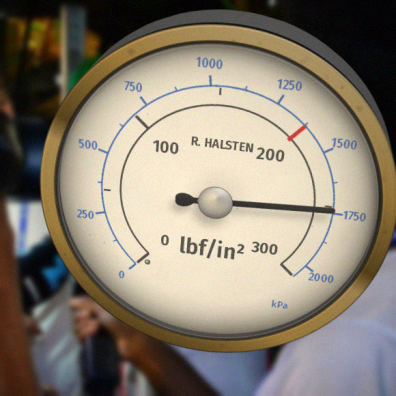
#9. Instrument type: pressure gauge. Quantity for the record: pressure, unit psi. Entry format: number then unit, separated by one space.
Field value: 250 psi
